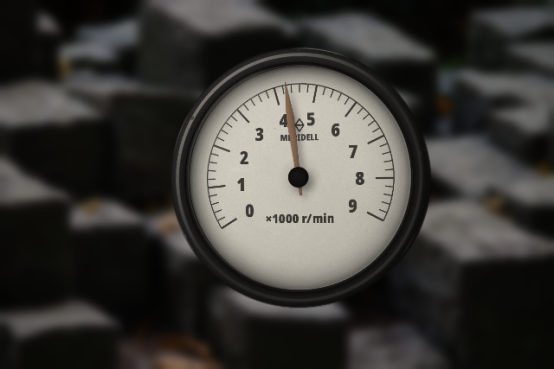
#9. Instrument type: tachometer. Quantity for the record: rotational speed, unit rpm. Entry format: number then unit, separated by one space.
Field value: 4300 rpm
